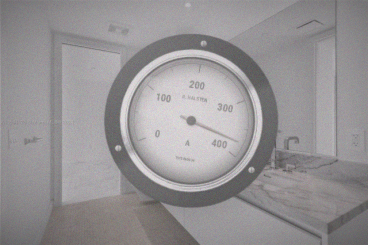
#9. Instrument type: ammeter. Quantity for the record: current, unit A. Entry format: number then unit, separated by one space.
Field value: 375 A
